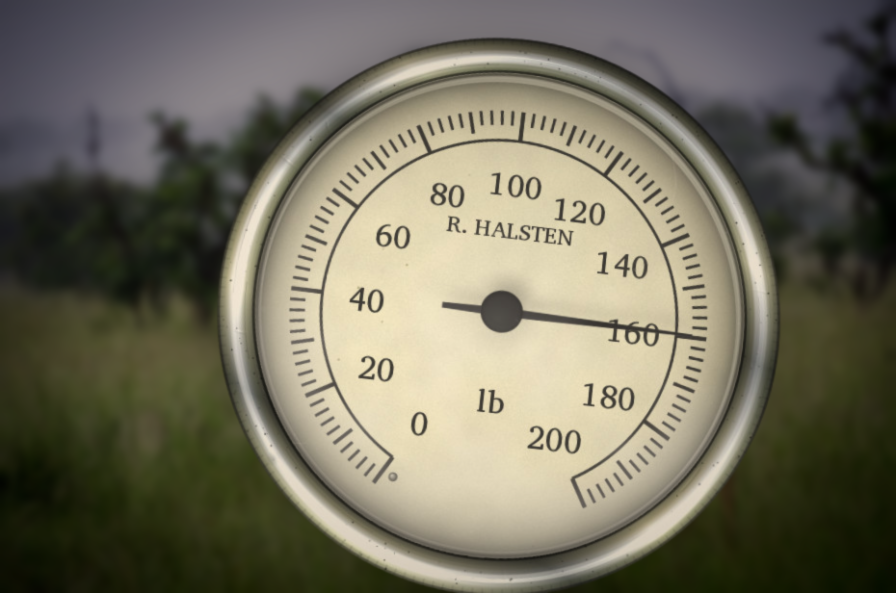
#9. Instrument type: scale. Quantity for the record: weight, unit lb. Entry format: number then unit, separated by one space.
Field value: 160 lb
